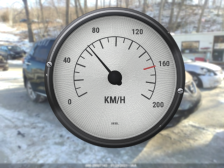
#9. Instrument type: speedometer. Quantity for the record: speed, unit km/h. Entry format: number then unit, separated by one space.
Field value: 65 km/h
